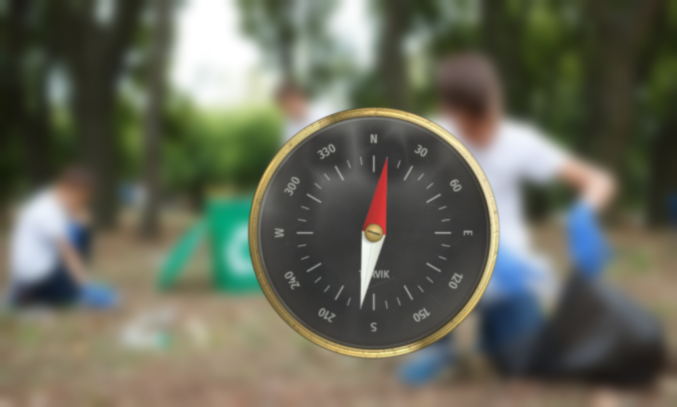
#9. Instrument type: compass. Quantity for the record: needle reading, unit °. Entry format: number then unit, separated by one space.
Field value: 10 °
